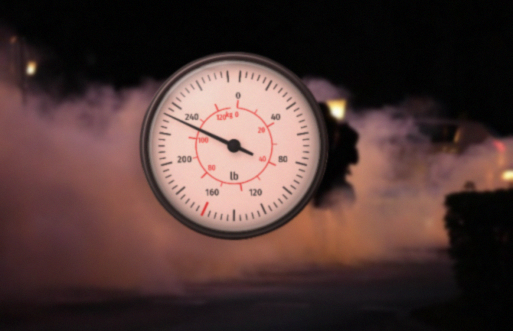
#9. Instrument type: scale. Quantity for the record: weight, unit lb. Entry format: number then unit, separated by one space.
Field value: 232 lb
